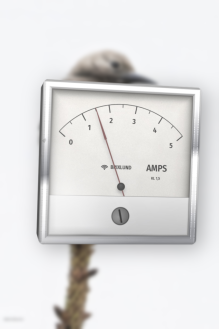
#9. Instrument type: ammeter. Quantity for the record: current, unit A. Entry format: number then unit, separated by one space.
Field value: 1.5 A
